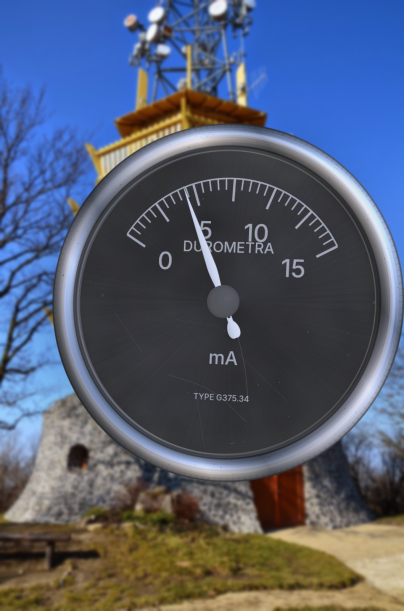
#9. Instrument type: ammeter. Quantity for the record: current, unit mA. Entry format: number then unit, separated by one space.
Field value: 4.5 mA
